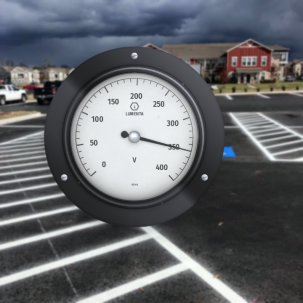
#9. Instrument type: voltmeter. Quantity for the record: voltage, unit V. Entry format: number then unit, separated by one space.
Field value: 350 V
